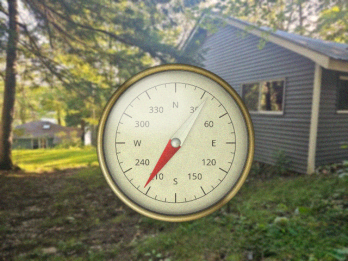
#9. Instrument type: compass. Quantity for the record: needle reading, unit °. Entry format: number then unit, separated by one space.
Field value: 215 °
